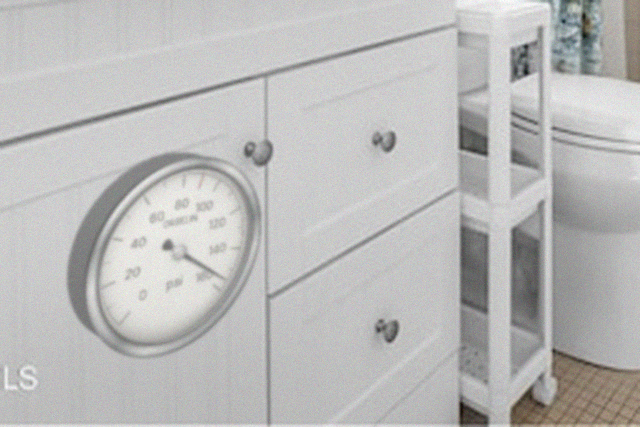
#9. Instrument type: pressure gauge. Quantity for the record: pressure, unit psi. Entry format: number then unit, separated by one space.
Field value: 155 psi
